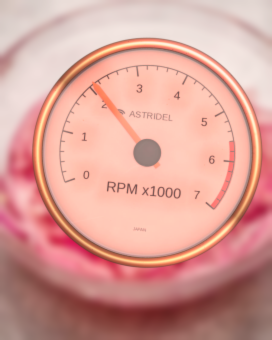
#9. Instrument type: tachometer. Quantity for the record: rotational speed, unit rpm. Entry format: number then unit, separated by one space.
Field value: 2100 rpm
